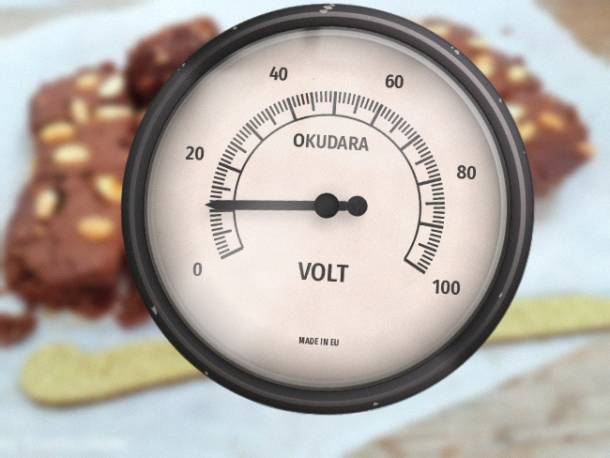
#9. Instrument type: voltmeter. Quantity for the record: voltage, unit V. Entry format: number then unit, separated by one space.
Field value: 11 V
